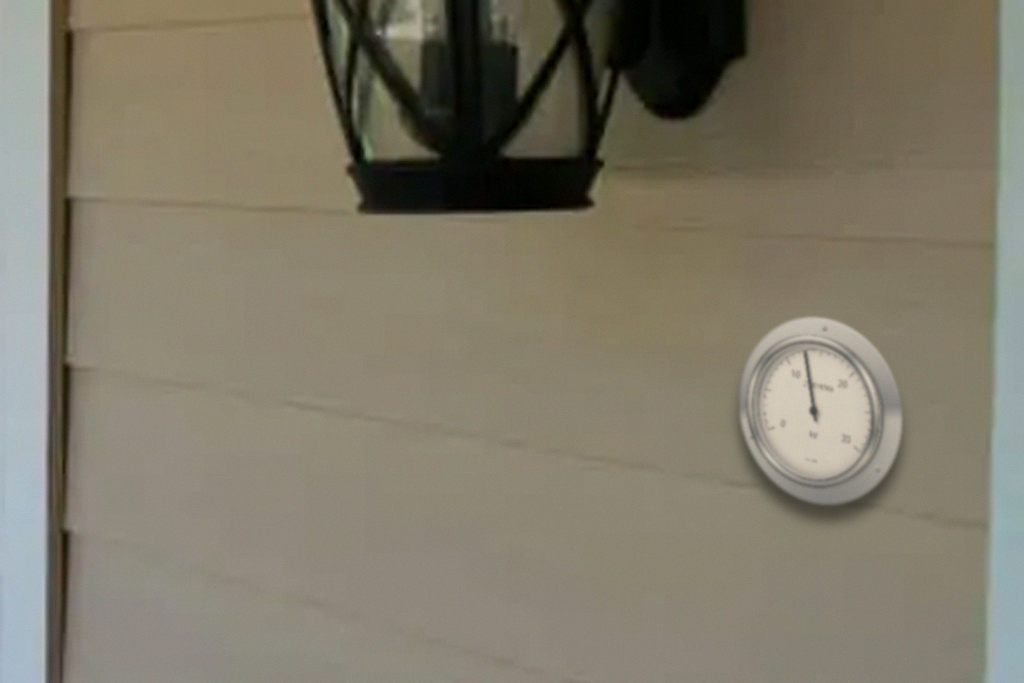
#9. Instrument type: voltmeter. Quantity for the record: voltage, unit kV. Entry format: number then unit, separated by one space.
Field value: 13 kV
